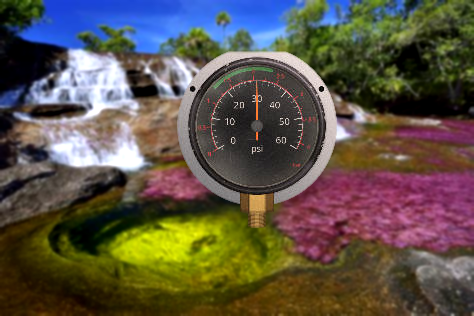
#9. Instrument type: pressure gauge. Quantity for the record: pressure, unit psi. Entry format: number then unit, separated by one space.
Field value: 30 psi
